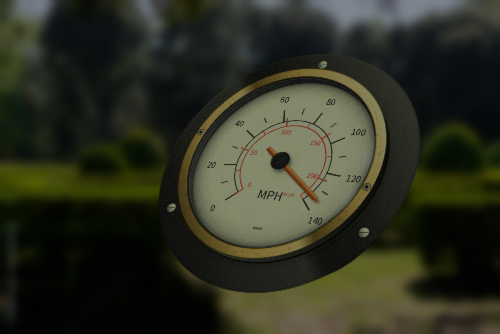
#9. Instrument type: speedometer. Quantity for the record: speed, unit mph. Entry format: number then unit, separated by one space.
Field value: 135 mph
